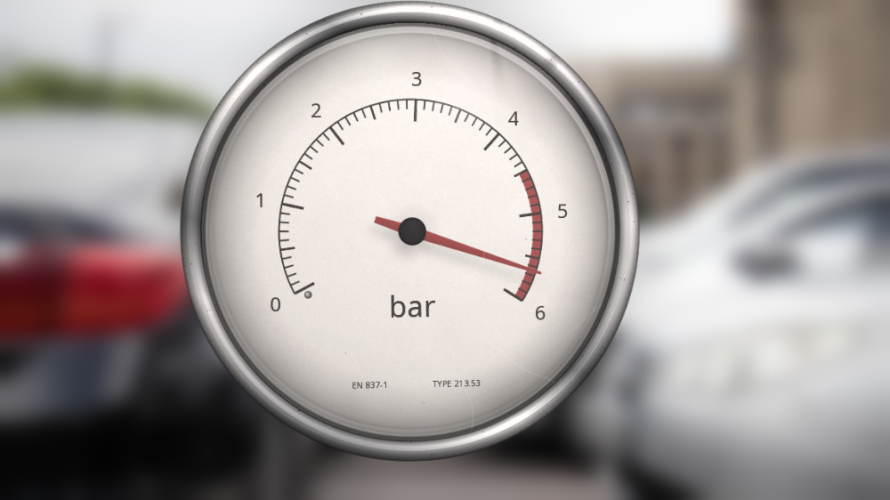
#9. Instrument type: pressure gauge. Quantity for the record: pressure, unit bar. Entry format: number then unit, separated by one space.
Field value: 5.65 bar
